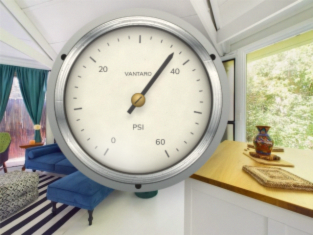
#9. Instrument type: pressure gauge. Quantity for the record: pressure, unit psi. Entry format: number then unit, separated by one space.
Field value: 37 psi
